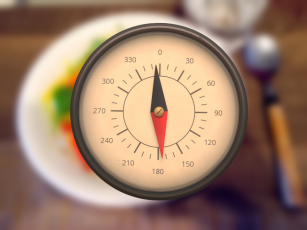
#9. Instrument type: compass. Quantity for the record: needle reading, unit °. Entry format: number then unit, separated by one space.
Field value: 175 °
